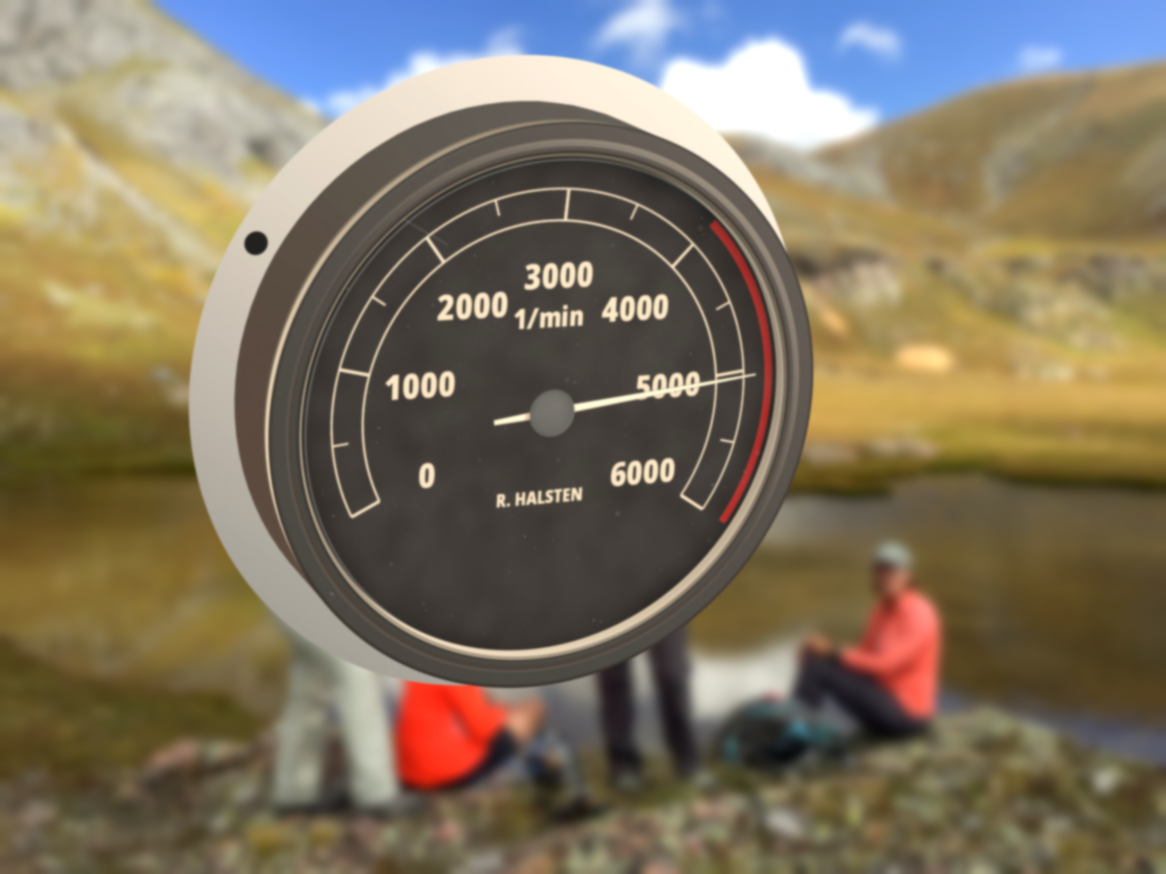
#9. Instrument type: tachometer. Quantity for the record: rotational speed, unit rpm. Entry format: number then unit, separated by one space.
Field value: 5000 rpm
